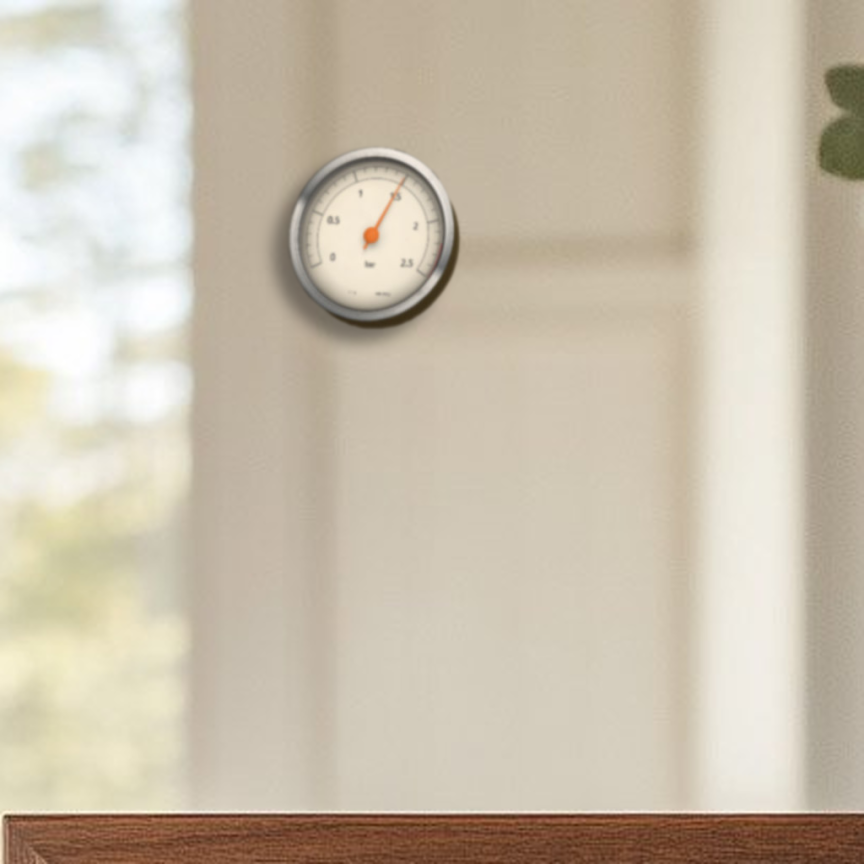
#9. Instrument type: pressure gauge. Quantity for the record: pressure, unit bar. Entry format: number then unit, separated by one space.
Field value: 1.5 bar
